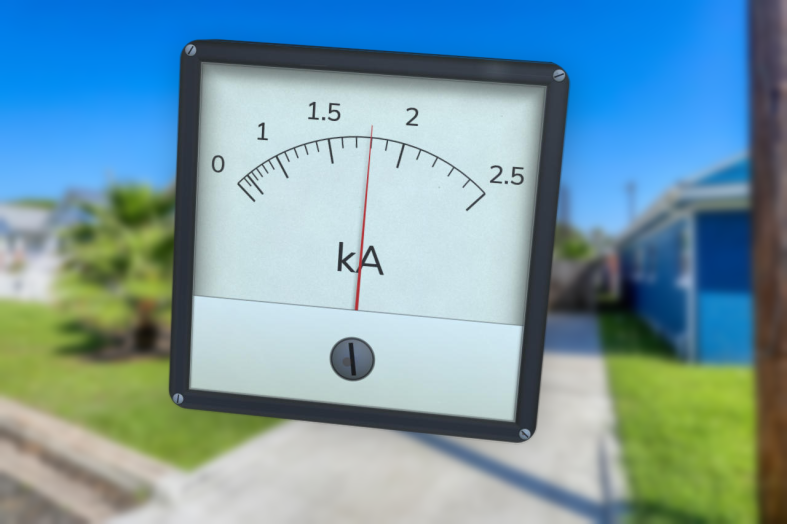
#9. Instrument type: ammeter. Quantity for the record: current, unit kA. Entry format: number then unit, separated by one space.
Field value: 1.8 kA
